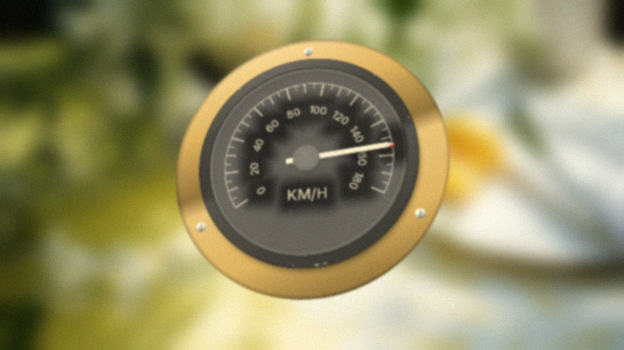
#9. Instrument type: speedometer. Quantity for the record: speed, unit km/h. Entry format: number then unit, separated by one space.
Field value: 155 km/h
